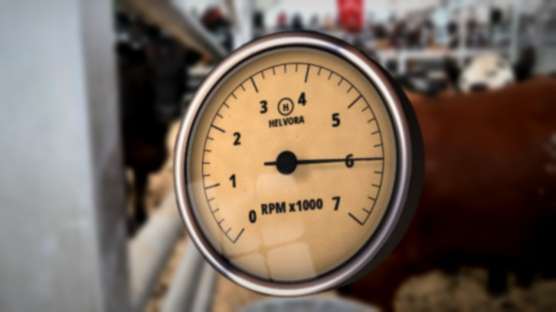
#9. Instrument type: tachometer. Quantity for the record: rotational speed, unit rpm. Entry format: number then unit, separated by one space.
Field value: 6000 rpm
